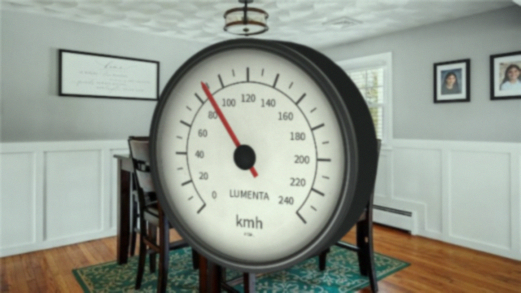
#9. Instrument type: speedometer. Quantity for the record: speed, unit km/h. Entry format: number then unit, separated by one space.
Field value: 90 km/h
